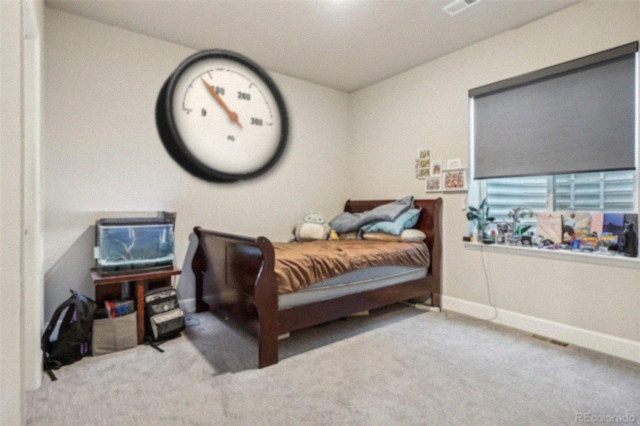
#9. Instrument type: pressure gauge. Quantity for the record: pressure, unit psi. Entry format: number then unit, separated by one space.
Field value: 75 psi
